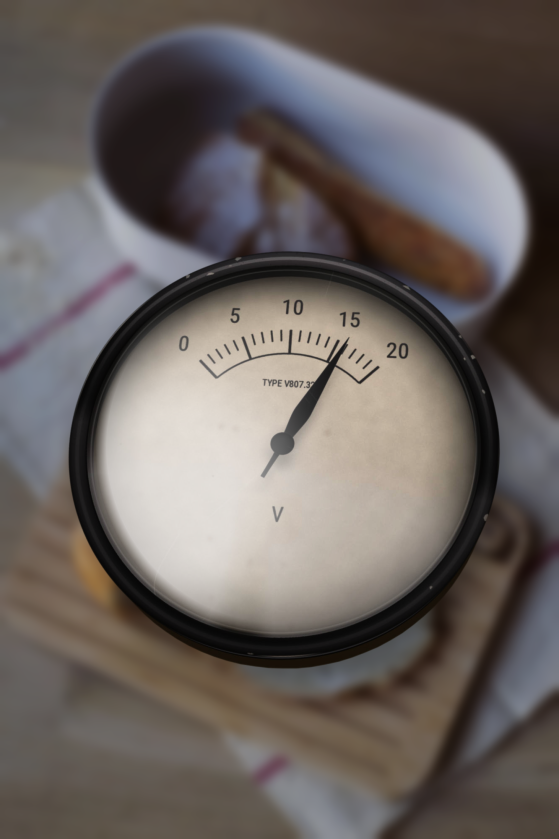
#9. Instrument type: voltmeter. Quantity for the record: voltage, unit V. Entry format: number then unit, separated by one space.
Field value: 16 V
